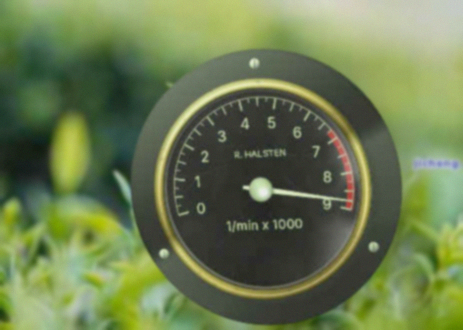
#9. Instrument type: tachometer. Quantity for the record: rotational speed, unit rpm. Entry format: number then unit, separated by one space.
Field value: 8750 rpm
